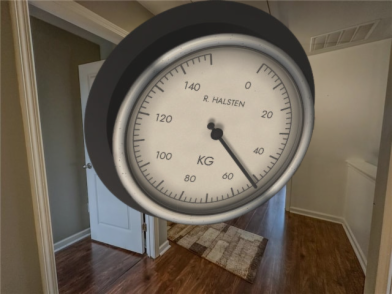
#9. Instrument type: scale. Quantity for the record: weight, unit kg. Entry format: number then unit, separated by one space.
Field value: 52 kg
